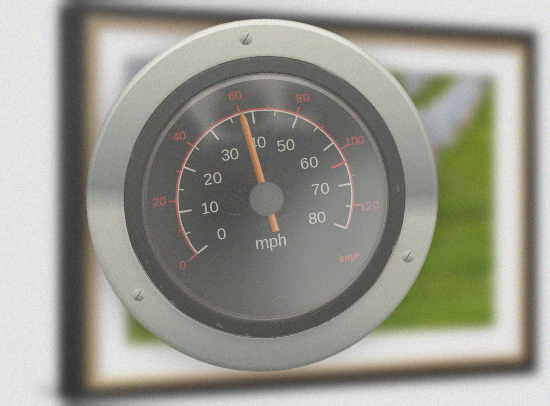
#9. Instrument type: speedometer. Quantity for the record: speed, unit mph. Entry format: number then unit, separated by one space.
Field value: 37.5 mph
